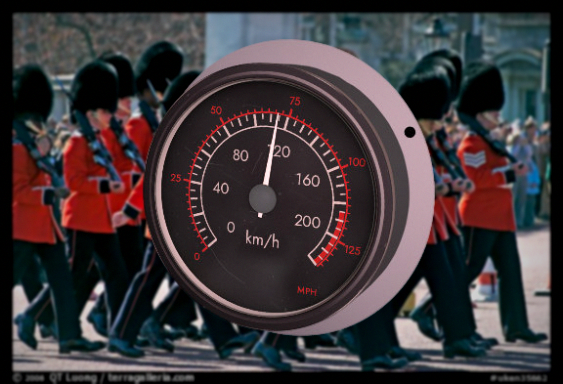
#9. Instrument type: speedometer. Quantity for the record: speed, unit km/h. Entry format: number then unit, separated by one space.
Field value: 115 km/h
